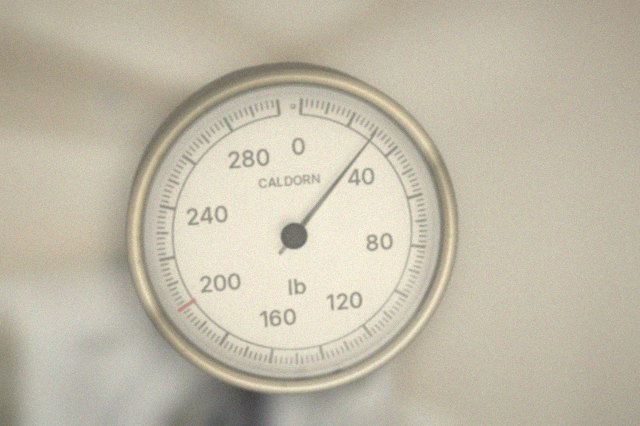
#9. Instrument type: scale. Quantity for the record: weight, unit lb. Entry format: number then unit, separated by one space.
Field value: 30 lb
